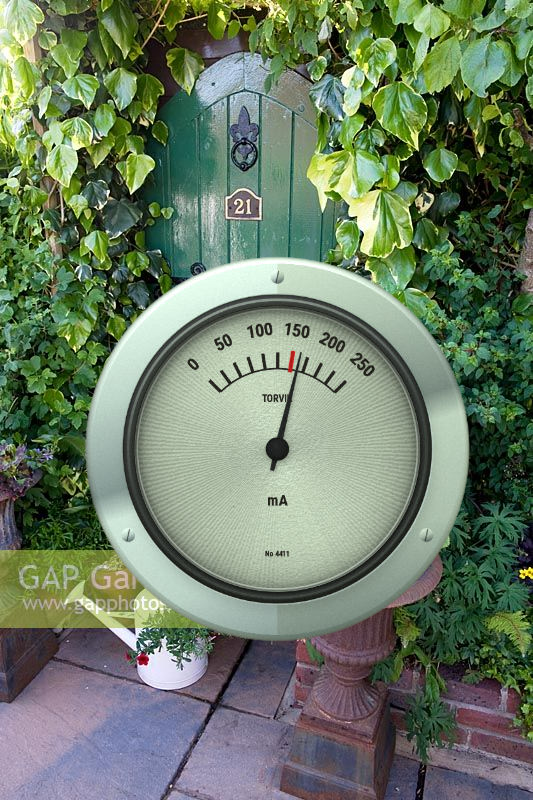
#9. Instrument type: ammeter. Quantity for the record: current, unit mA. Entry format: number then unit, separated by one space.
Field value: 162.5 mA
